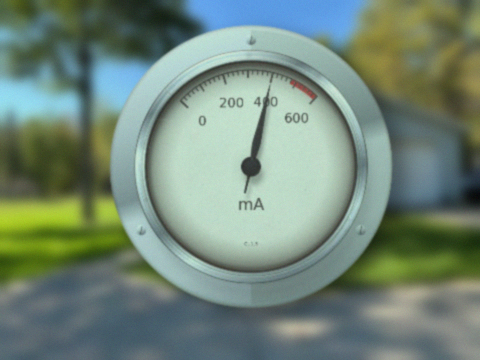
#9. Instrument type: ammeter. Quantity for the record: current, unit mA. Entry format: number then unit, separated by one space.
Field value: 400 mA
